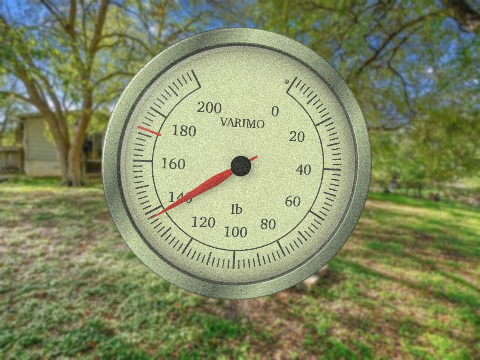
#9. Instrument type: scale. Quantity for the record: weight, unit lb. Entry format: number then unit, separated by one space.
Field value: 138 lb
